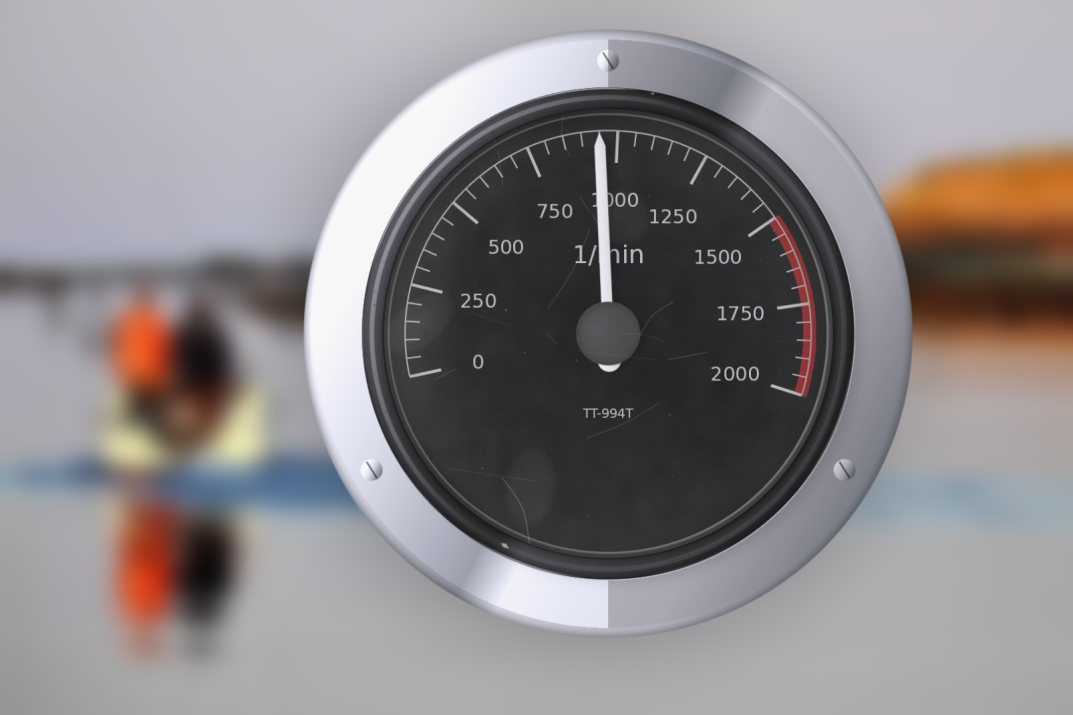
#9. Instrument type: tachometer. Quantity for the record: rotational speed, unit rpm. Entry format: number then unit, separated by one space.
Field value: 950 rpm
